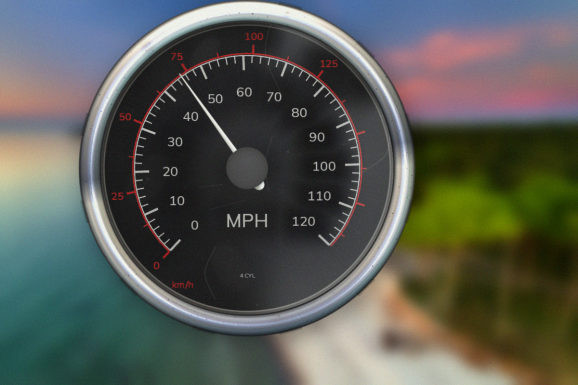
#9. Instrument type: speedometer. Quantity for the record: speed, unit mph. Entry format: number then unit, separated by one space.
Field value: 45 mph
